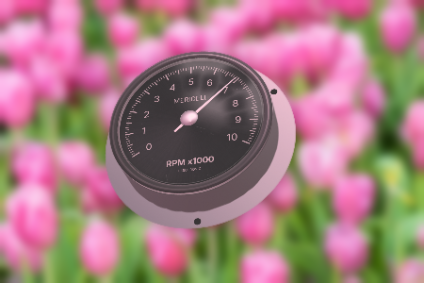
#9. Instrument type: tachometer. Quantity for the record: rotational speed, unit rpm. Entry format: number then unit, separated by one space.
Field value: 7000 rpm
